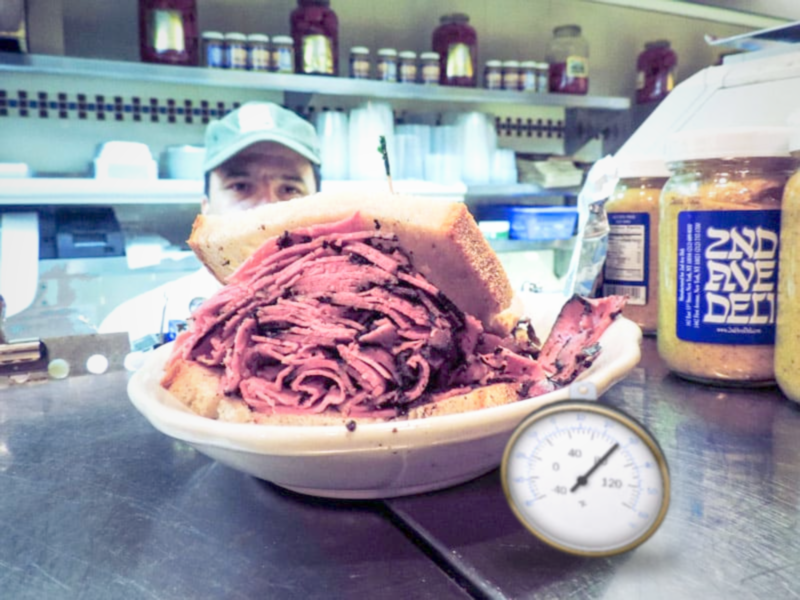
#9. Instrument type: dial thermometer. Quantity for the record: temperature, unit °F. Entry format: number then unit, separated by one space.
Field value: 80 °F
